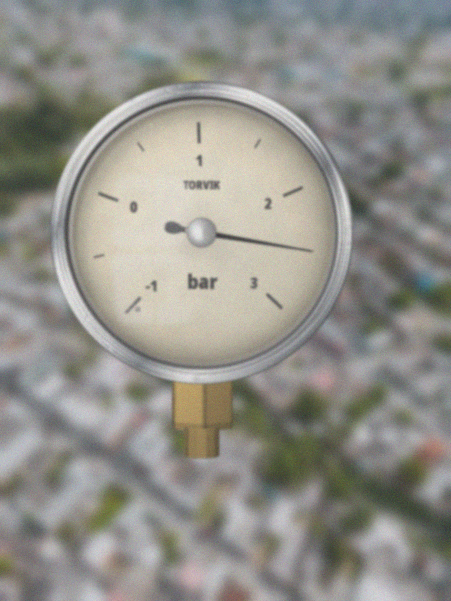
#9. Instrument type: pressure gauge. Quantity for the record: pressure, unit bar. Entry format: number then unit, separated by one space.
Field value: 2.5 bar
